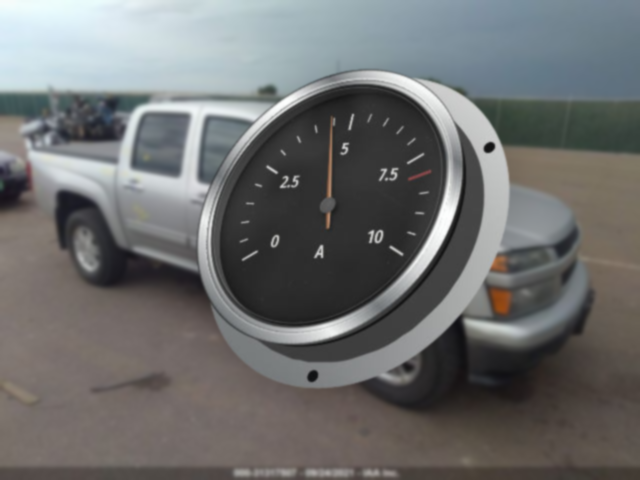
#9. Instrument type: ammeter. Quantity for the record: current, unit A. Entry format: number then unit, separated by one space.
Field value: 4.5 A
